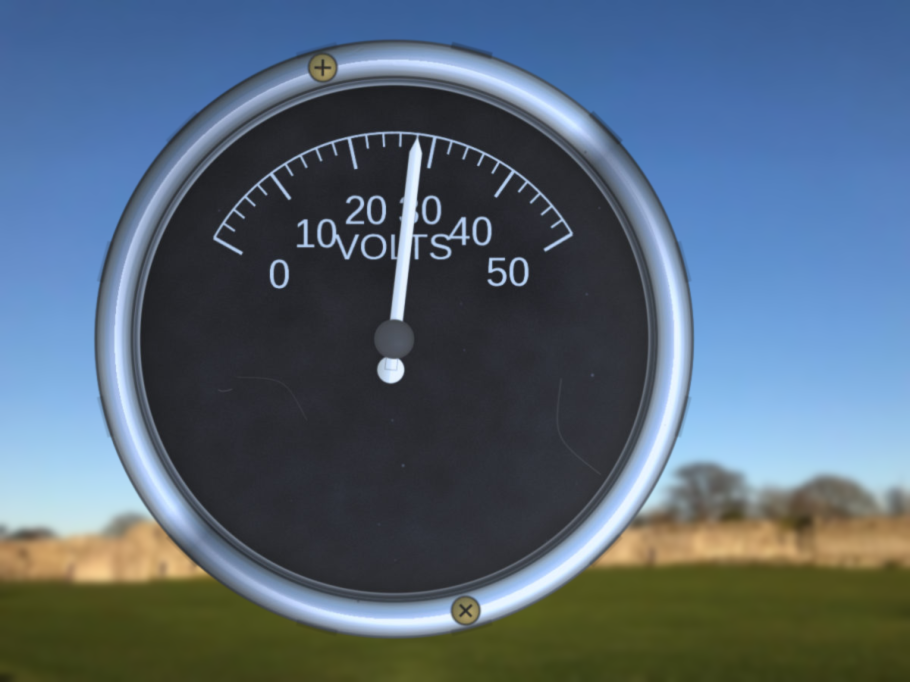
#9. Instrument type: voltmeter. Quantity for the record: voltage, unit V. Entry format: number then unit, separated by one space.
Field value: 28 V
